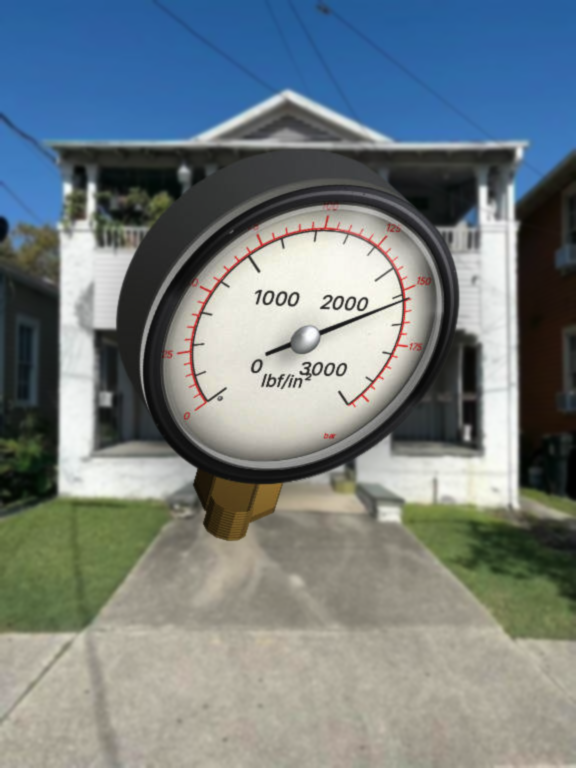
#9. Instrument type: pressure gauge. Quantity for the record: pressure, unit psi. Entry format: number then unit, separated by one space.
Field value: 2200 psi
